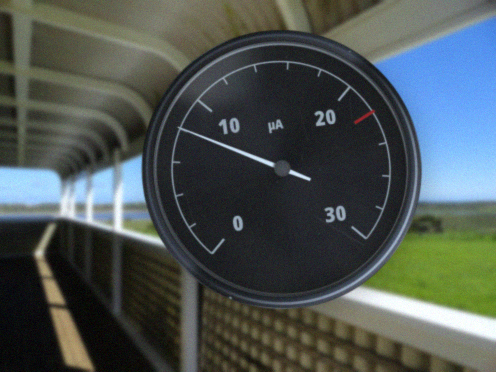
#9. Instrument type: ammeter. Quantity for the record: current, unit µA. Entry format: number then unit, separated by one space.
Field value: 8 µA
